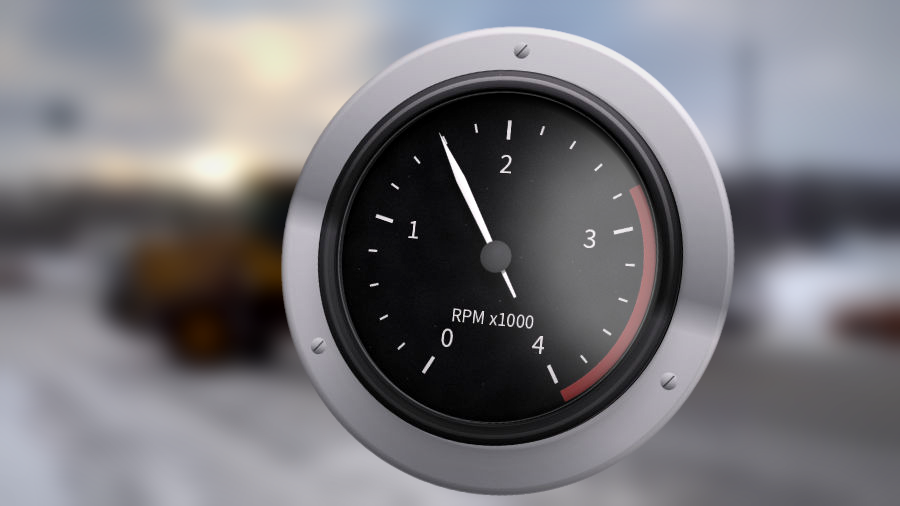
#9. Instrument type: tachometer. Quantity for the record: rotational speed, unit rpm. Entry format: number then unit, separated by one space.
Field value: 1600 rpm
